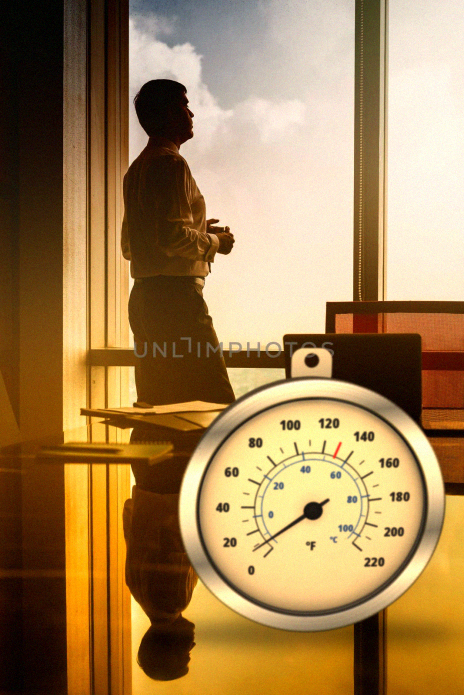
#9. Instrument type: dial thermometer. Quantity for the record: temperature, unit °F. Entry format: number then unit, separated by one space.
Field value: 10 °F
